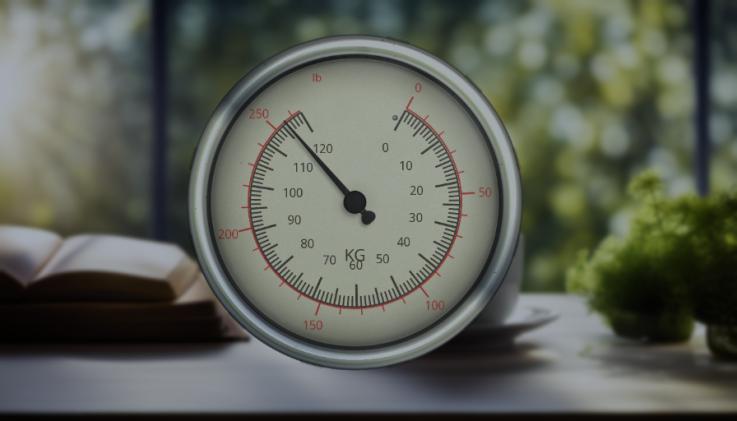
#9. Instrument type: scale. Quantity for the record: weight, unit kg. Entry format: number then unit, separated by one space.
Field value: 116 kg
